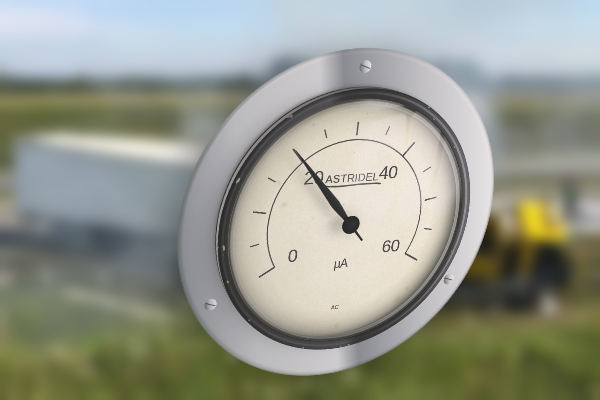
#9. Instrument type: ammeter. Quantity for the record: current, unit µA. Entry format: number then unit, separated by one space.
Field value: 20 µA
